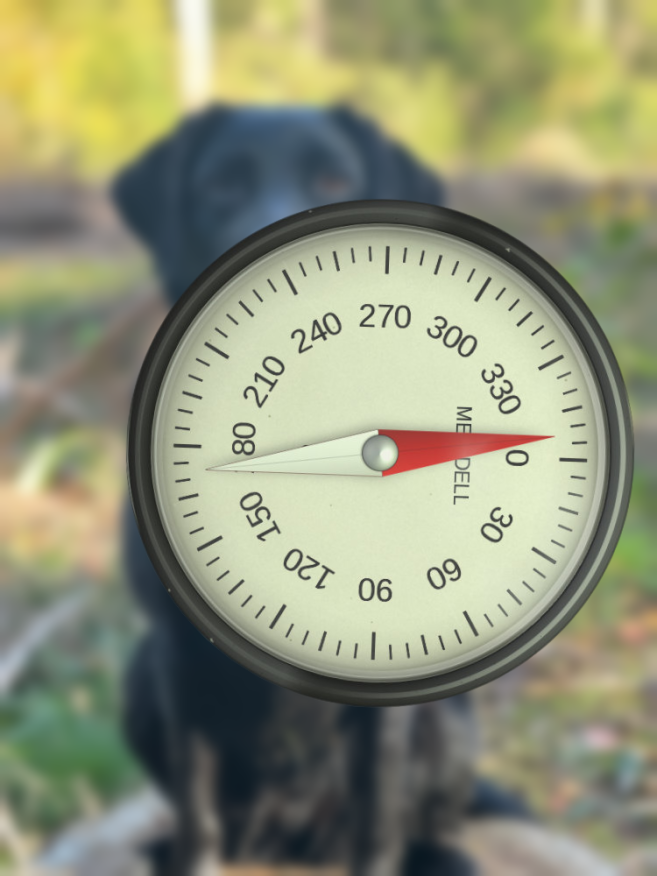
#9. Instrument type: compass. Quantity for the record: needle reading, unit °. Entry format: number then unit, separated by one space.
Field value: 352.5 °
